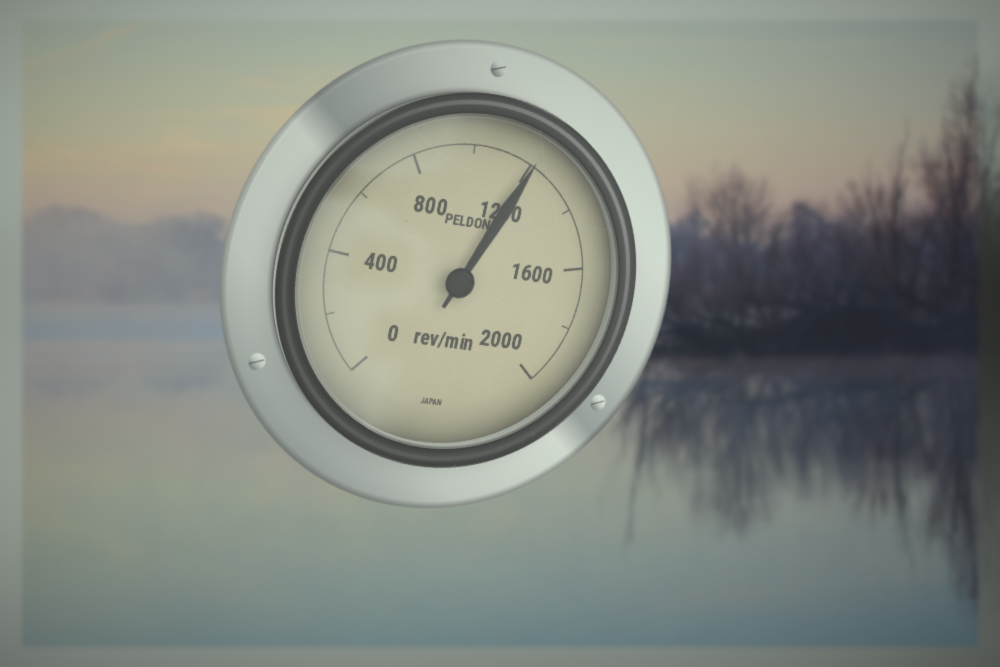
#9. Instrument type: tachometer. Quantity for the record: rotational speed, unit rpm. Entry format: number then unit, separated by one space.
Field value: 1200 rpm
